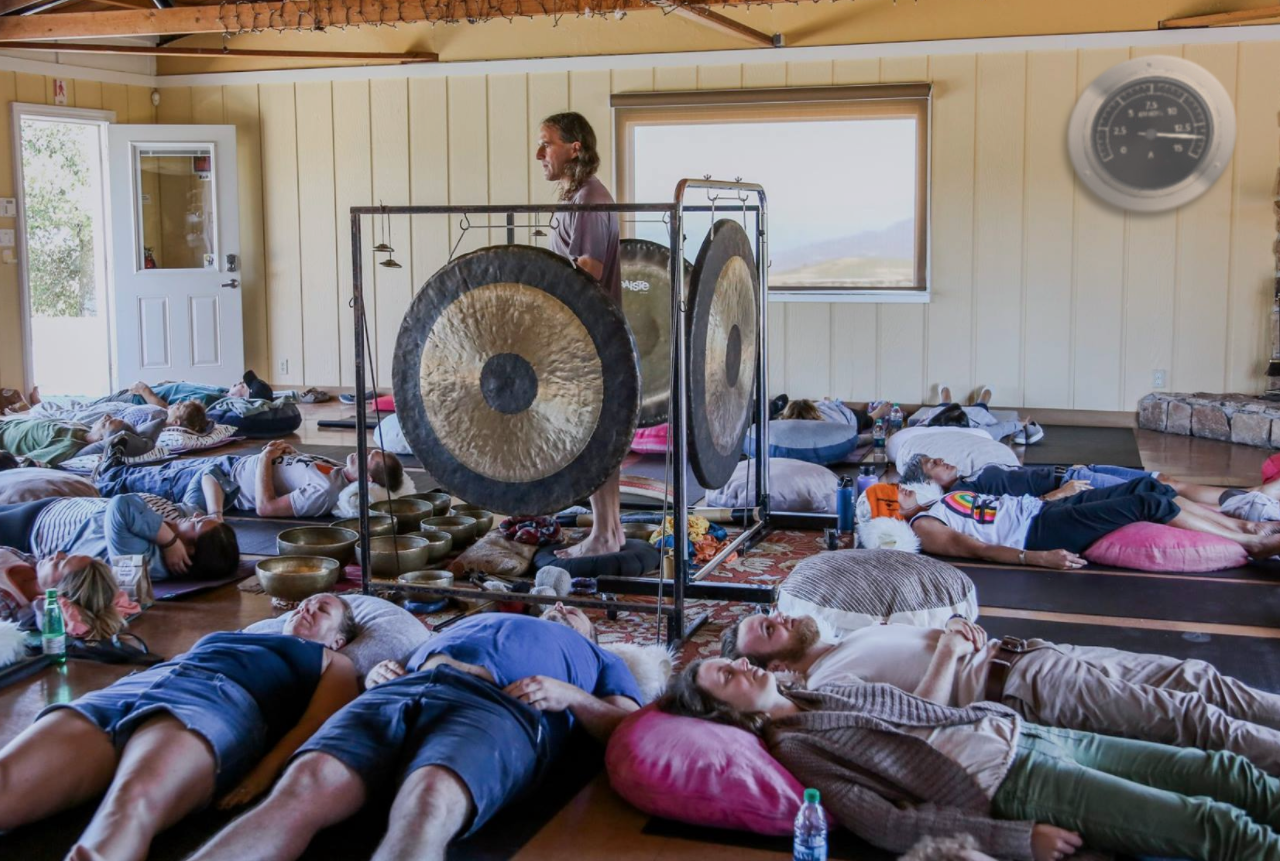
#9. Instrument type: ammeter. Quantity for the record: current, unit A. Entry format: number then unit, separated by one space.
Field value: 13.5 A
